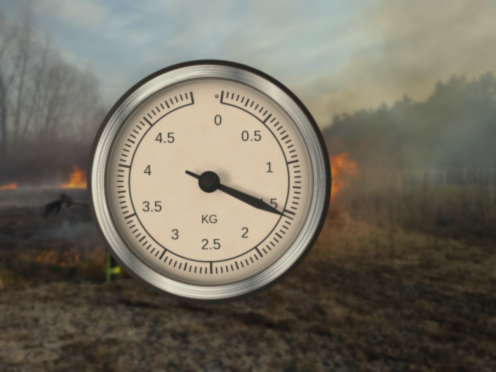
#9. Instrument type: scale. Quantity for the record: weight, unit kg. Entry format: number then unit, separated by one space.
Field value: 1.55 kg
